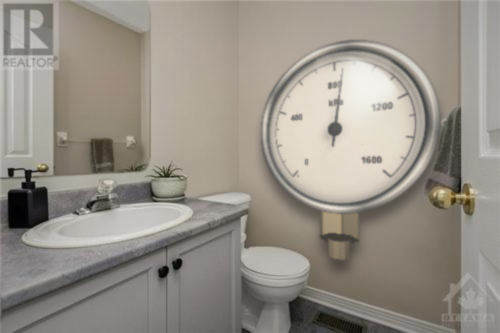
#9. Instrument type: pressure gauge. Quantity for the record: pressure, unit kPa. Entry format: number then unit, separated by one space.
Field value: 850 kPa
